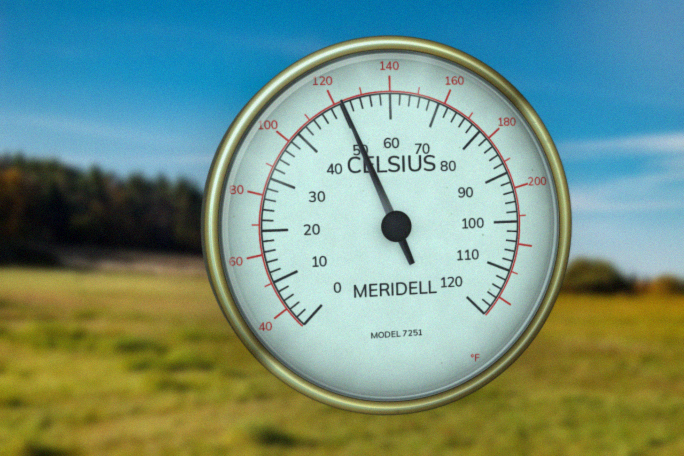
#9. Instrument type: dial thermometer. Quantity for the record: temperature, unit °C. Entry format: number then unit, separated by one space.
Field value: 50 °C
